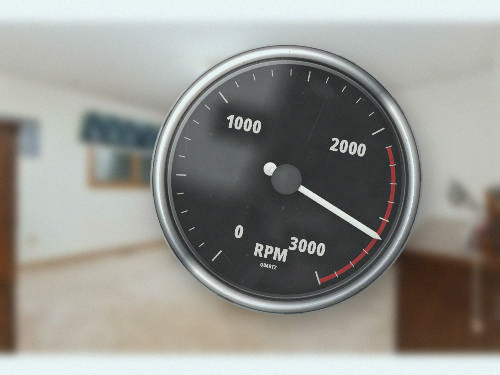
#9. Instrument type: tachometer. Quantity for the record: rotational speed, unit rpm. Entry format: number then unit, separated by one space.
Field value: 2600 rpm
